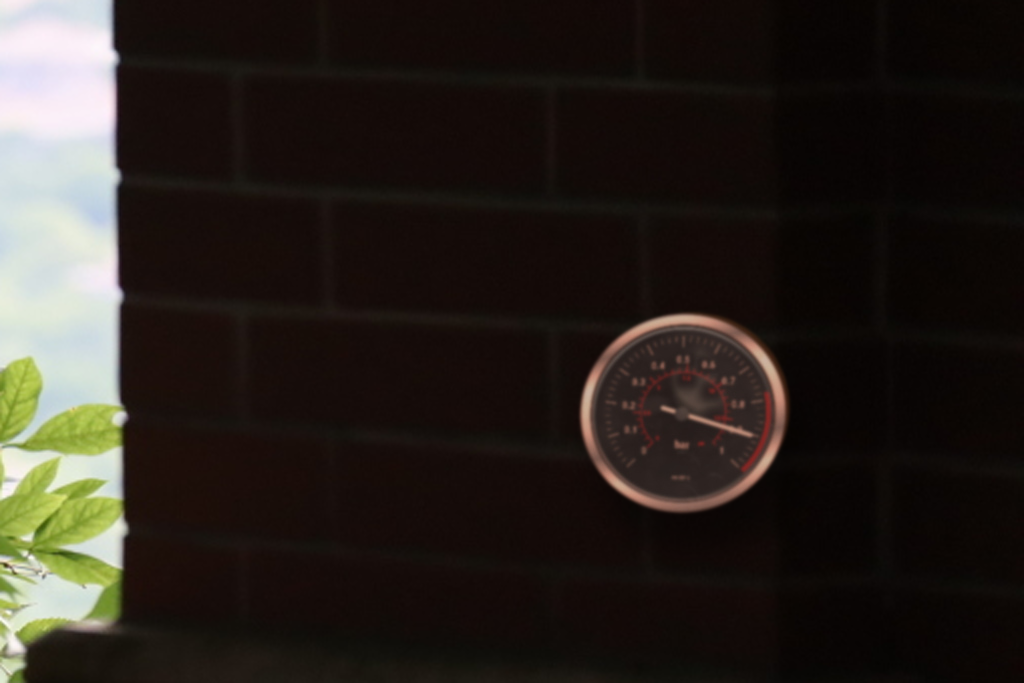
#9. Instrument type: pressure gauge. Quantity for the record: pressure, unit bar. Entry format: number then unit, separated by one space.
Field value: 0.9 bar
